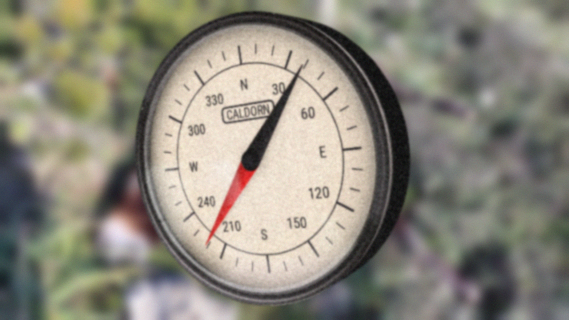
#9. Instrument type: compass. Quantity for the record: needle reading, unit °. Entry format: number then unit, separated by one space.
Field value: 220 °
